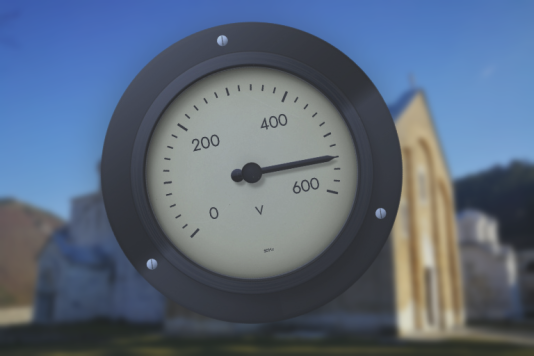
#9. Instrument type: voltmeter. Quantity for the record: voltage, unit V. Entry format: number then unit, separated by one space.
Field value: 540 V
